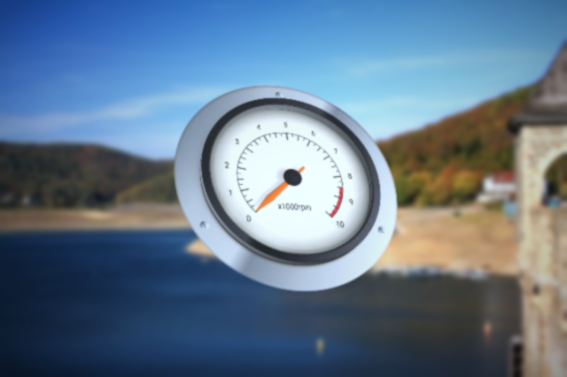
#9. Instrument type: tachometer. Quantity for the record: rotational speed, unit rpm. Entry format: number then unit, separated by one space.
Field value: 0 rpm
